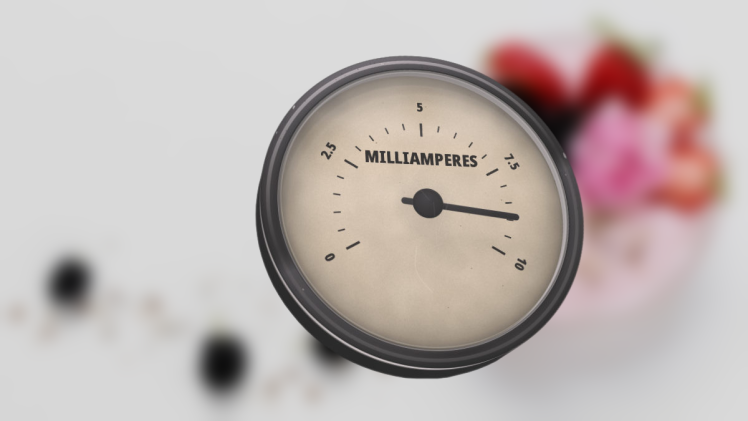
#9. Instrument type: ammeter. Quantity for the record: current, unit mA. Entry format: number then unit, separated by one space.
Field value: 9 mA
